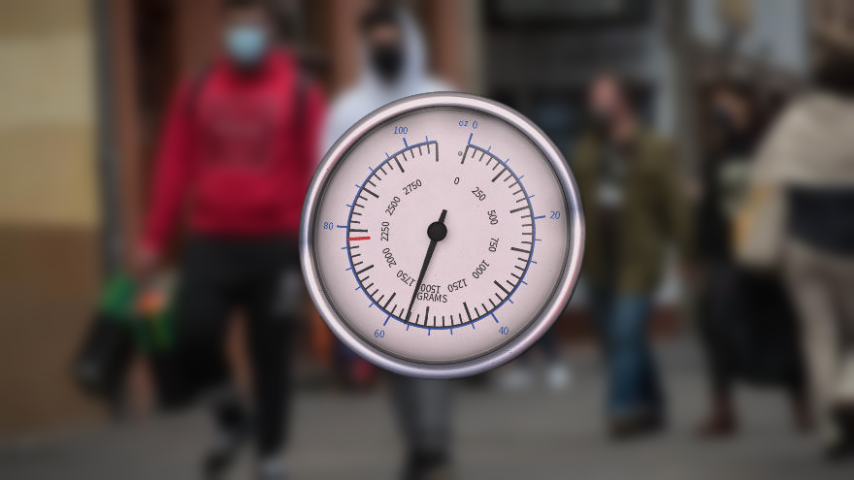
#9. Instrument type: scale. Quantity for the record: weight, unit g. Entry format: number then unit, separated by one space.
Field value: 1600 g
